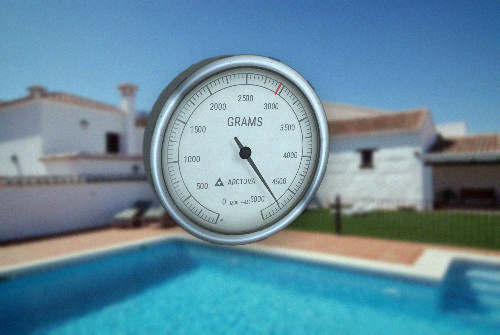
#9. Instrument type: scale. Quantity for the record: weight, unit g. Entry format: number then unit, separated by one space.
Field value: 4750 g
